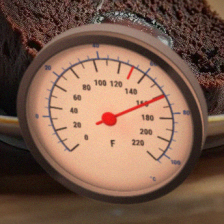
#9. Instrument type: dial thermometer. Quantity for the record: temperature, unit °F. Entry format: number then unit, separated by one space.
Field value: 160 °F
